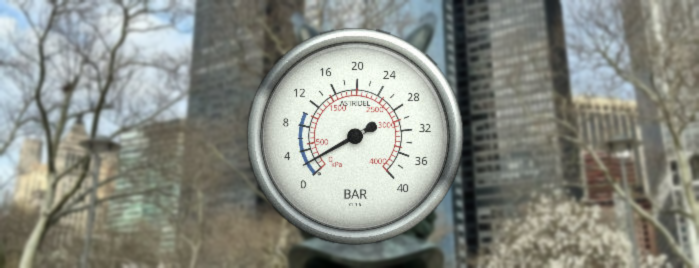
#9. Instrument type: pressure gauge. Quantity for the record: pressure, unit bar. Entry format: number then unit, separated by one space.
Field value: 2 bar
